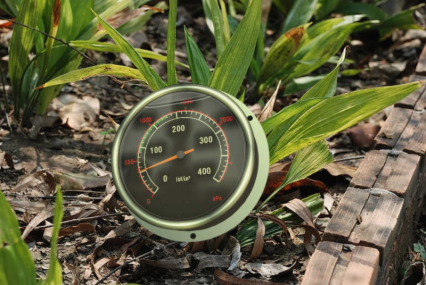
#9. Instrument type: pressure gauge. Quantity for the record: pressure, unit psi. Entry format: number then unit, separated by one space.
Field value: 50 psi
